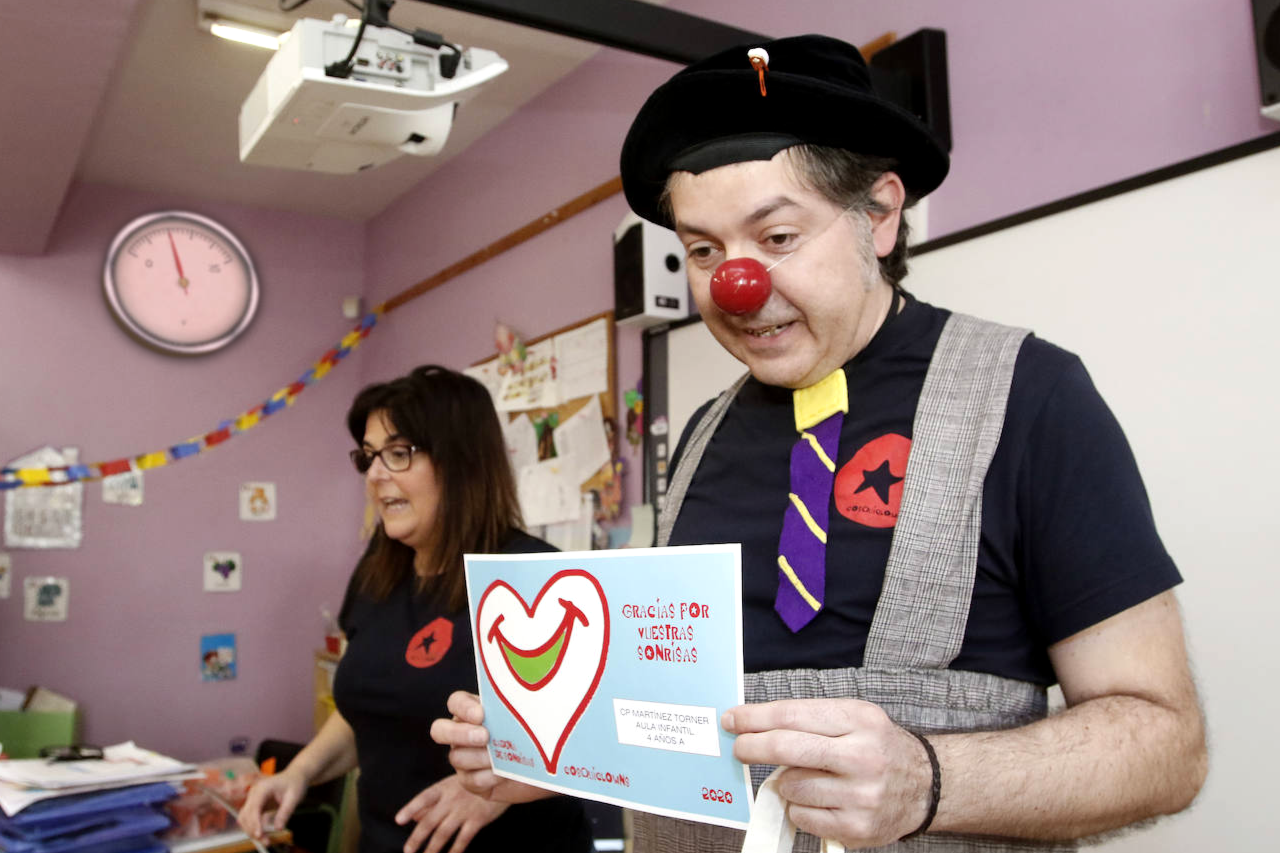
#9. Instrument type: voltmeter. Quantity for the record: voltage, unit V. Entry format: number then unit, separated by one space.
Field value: 10 V
